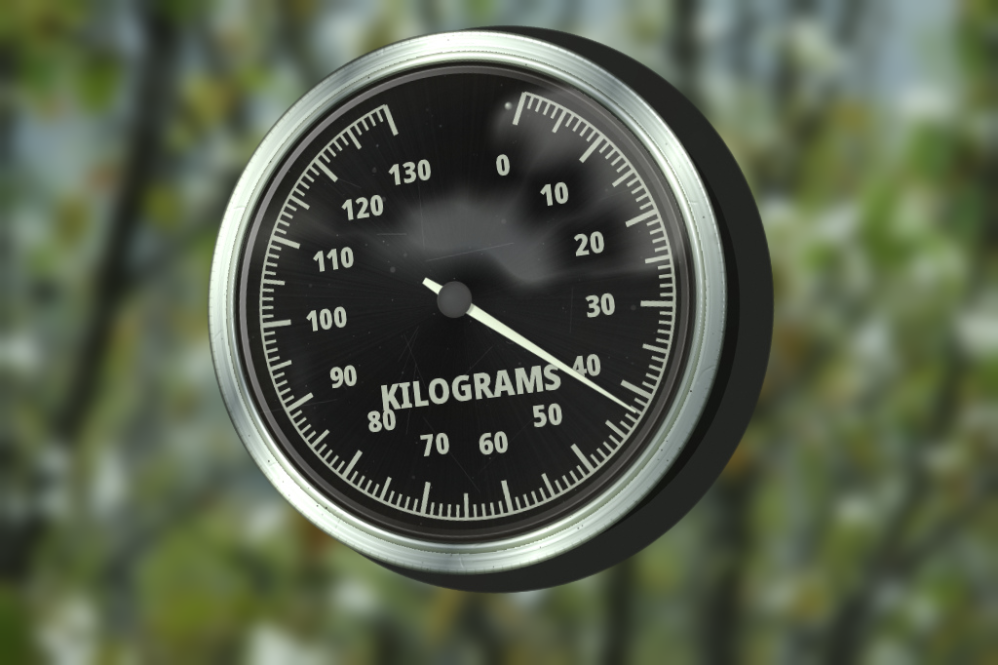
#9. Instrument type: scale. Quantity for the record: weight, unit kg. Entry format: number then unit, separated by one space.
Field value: 42 kg
